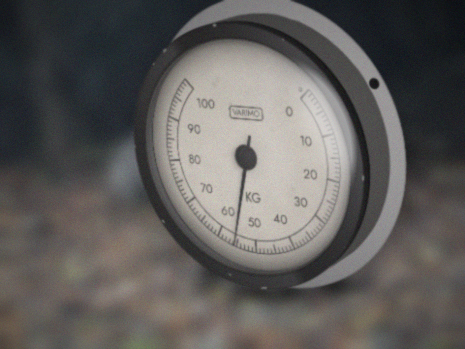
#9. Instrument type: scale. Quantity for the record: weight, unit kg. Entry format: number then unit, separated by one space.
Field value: 55 kg
